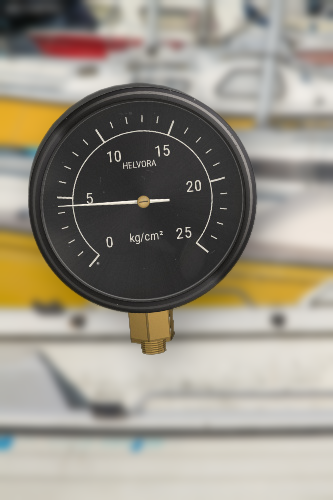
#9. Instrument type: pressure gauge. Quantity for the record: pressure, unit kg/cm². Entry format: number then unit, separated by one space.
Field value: 4.5 kg/cm²
